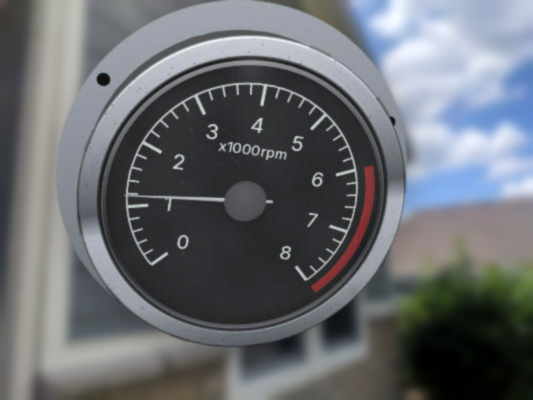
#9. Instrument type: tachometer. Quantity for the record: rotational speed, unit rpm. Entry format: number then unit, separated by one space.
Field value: 1200 rpm
